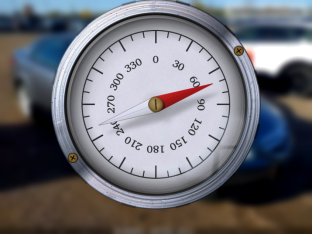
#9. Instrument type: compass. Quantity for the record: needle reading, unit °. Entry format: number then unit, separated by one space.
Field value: 70 °
